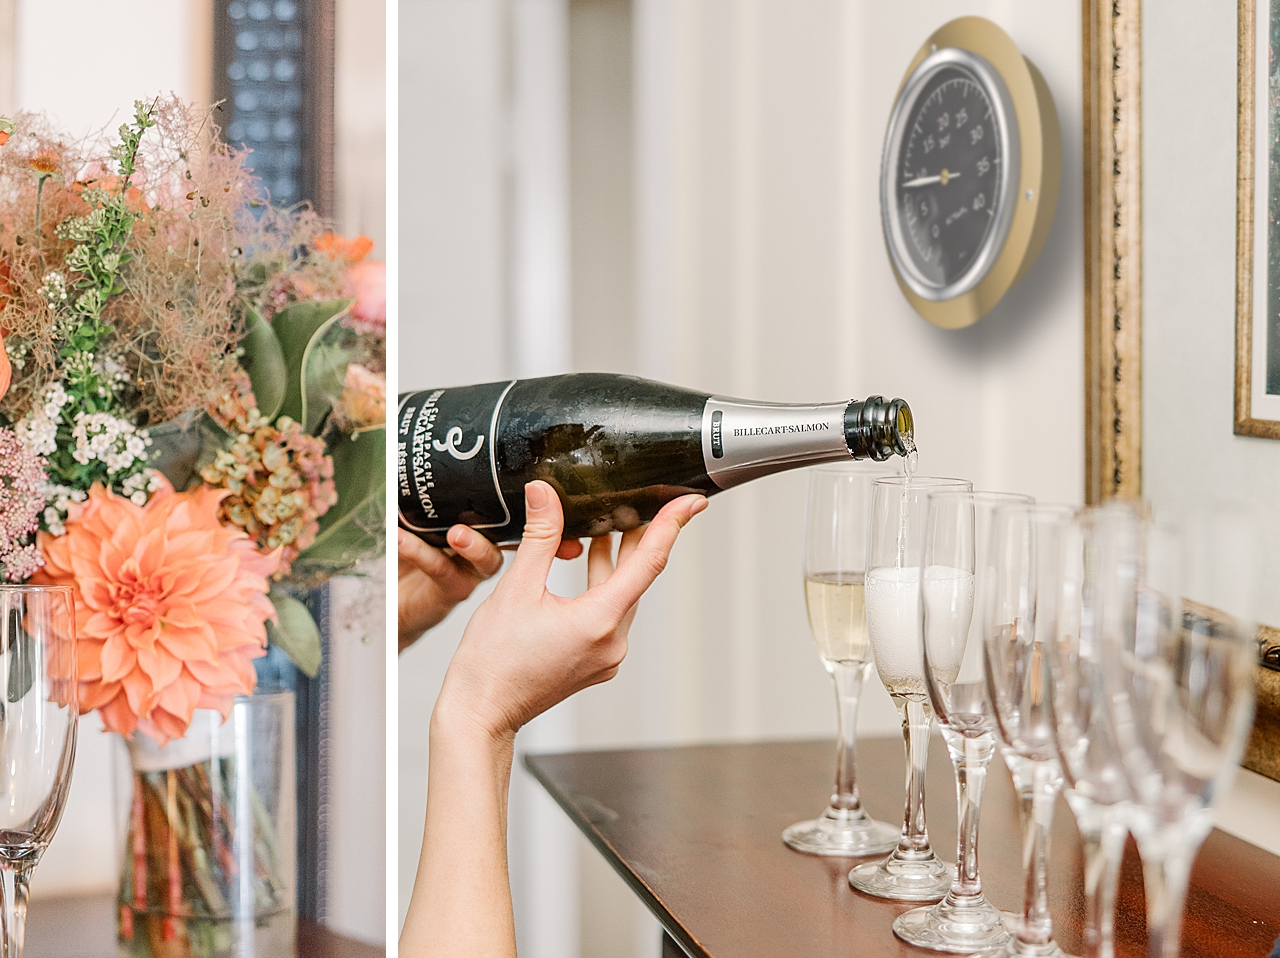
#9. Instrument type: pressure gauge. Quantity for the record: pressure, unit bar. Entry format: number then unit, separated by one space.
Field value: 9 bar
